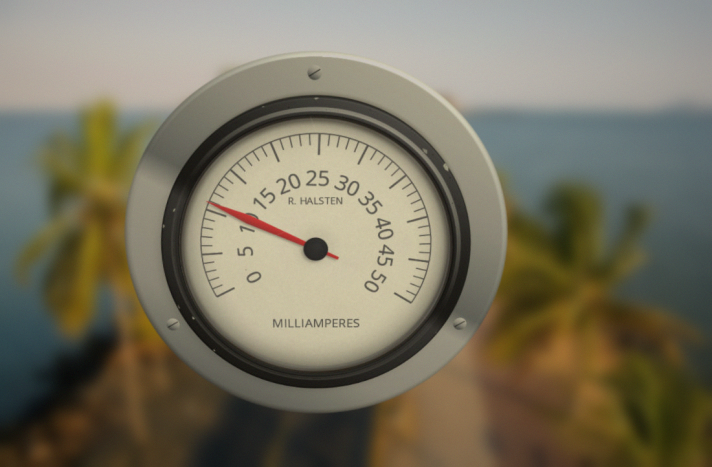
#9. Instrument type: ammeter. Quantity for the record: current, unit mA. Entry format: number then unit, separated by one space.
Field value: 11 mA
